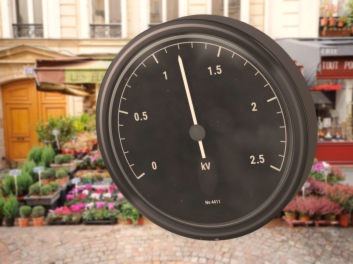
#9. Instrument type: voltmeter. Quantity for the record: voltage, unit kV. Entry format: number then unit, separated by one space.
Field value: 1.2 kV
